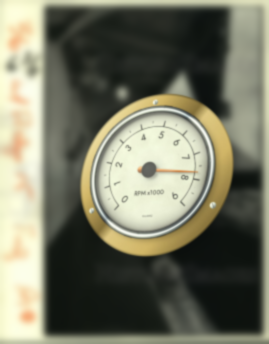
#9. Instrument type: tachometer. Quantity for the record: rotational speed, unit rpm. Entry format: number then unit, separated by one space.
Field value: 7750 rpm
